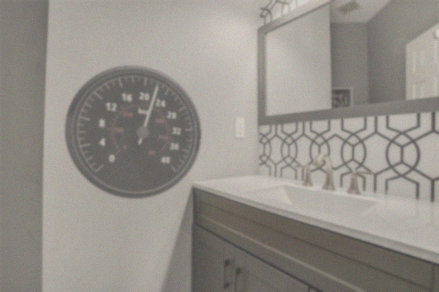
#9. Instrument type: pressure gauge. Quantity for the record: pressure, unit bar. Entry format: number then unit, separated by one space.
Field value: 22 bar
